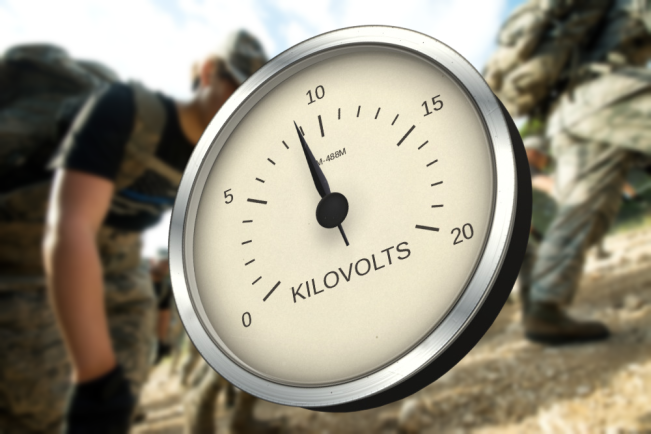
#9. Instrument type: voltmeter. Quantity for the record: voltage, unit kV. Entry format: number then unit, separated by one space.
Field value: 9 kV
